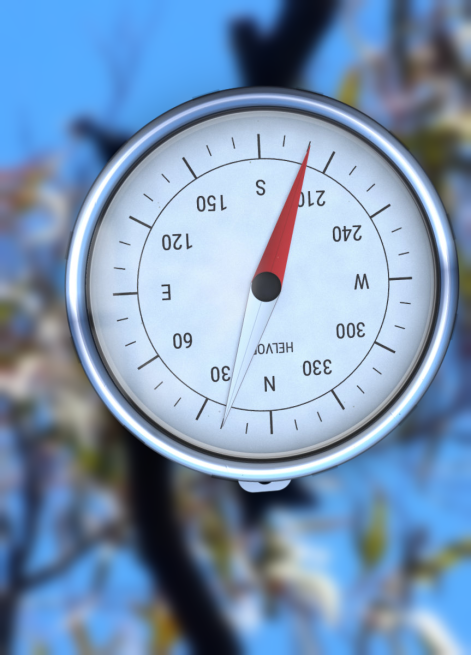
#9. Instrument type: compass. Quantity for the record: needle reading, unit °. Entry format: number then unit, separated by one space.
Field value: 200 °
